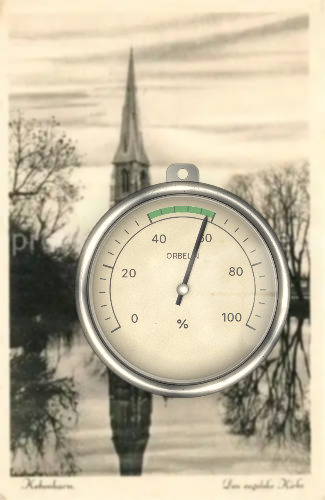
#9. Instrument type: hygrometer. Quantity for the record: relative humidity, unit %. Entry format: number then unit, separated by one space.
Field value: 58 %
